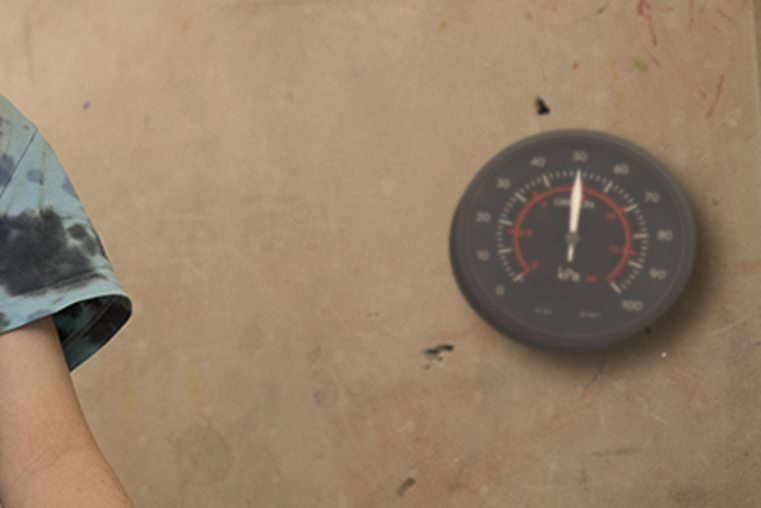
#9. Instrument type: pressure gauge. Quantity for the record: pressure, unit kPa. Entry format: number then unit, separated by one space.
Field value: 50 kPa
